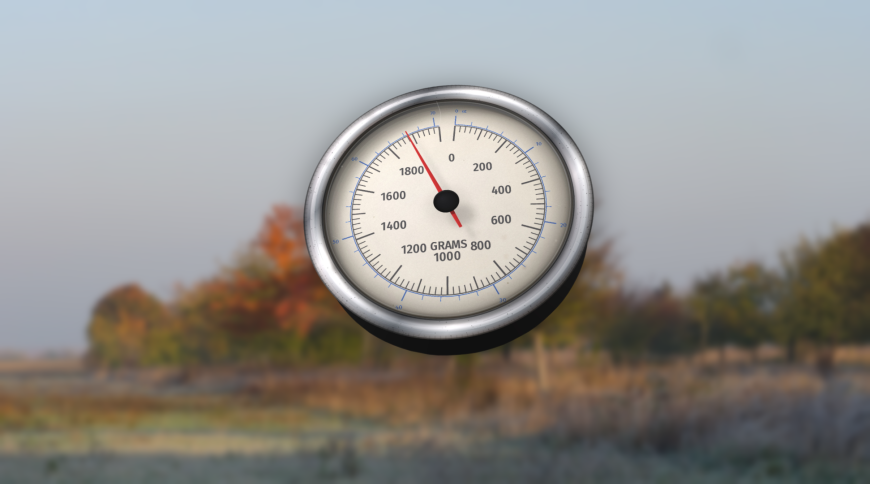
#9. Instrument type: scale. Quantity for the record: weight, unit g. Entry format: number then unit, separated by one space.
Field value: 1880 g
